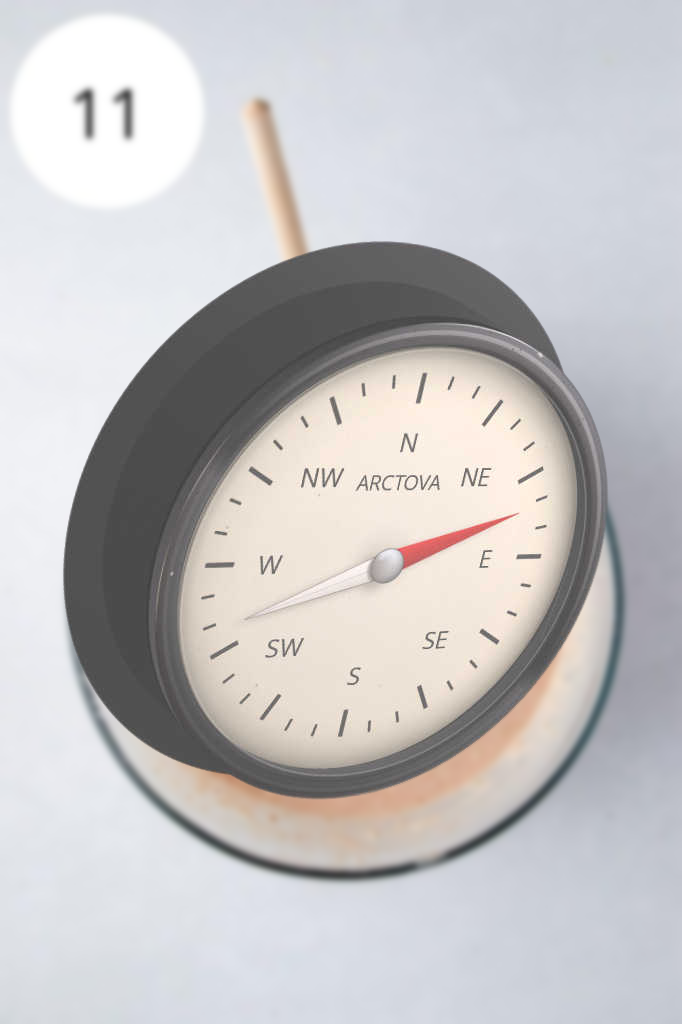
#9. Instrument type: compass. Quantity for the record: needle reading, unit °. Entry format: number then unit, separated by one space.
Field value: 70 °
